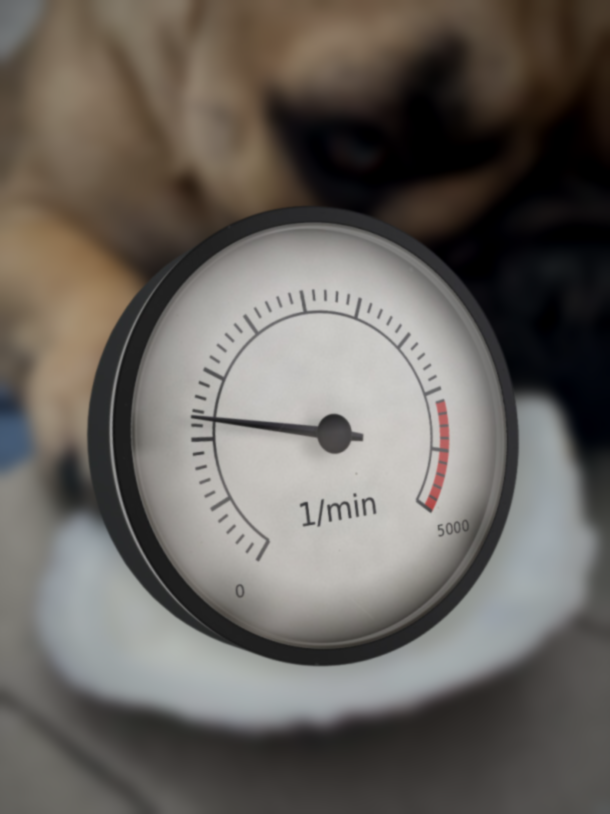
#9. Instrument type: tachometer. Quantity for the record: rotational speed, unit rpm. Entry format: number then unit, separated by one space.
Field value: 1150 rpm
